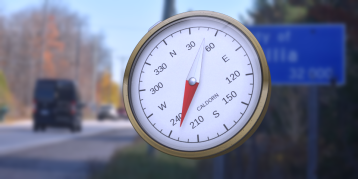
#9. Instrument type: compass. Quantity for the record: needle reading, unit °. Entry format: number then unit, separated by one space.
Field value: 230 °
